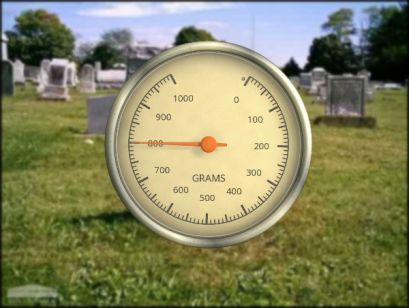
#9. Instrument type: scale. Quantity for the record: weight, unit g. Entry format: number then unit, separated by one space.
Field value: 800 g
